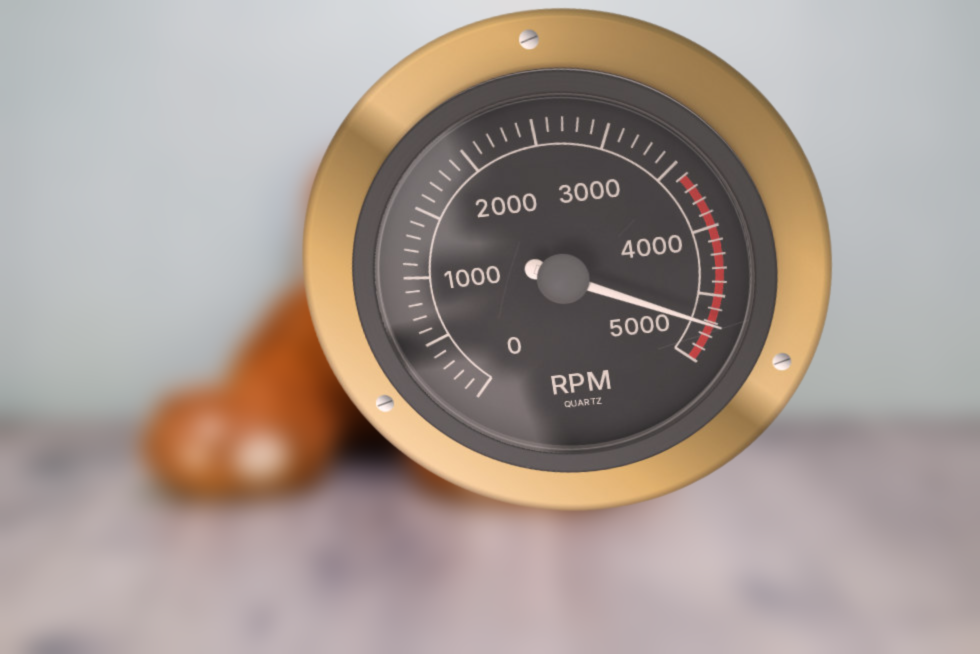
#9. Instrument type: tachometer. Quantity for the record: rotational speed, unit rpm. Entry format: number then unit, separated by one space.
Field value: 4700 rpm
